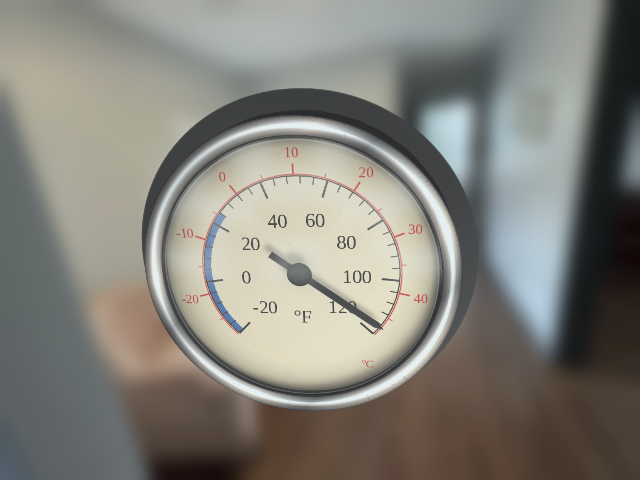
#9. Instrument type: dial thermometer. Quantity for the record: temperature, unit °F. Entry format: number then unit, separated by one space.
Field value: 116 °F
